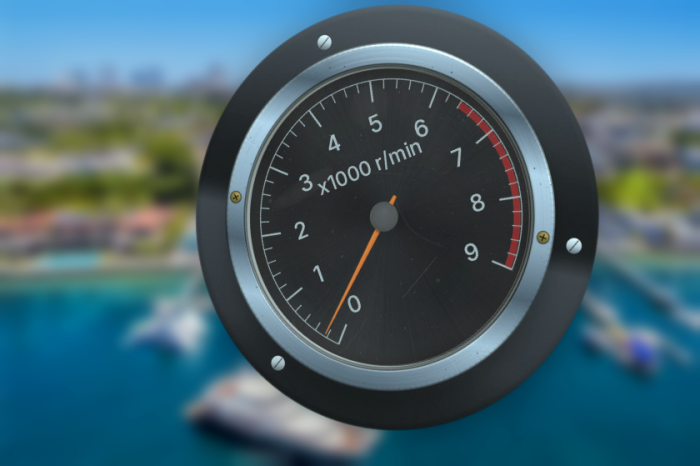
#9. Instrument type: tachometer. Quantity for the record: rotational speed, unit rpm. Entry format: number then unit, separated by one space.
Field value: 200 rpm
